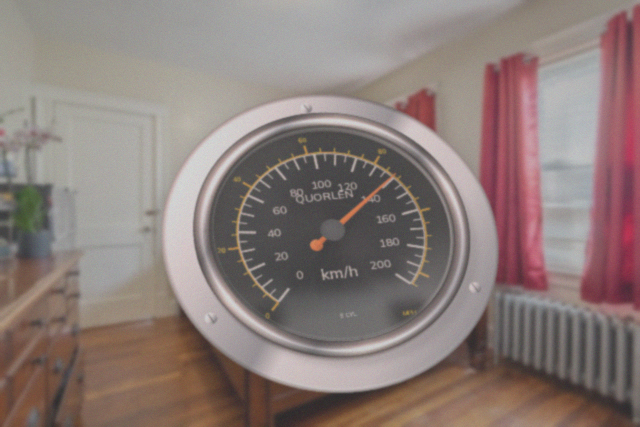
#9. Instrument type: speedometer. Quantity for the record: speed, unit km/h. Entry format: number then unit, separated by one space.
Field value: 140 km/h
